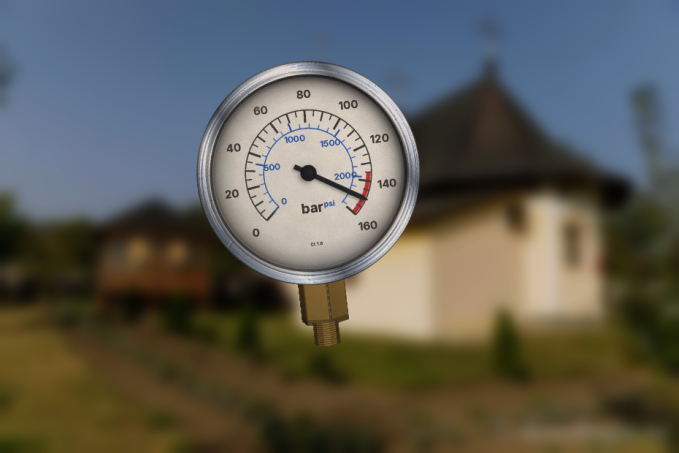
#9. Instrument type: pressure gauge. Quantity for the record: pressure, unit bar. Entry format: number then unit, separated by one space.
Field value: 150 bar
